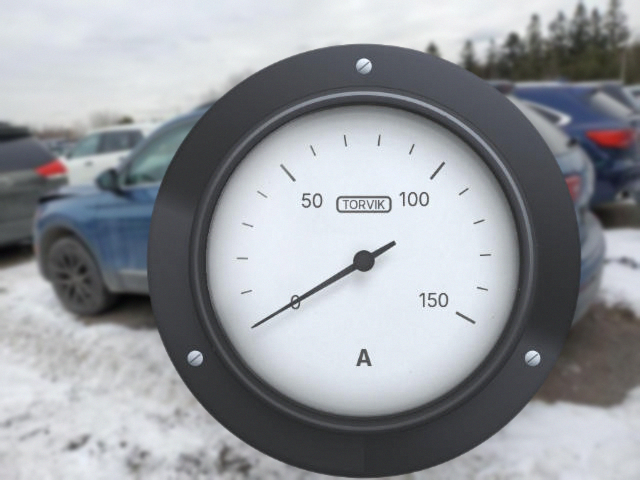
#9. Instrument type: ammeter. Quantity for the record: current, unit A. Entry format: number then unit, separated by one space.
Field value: 0 A
